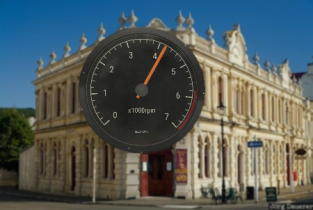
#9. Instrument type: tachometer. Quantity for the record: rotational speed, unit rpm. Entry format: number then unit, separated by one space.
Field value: 4200 rpm
